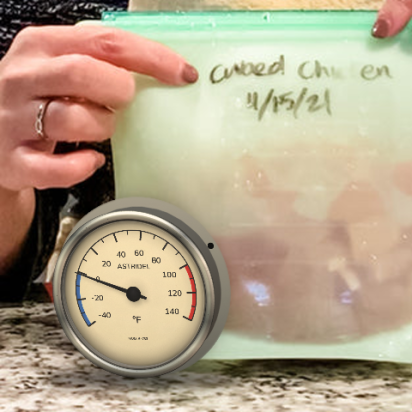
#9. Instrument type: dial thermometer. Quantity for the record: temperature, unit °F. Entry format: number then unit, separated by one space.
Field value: 0 °F
